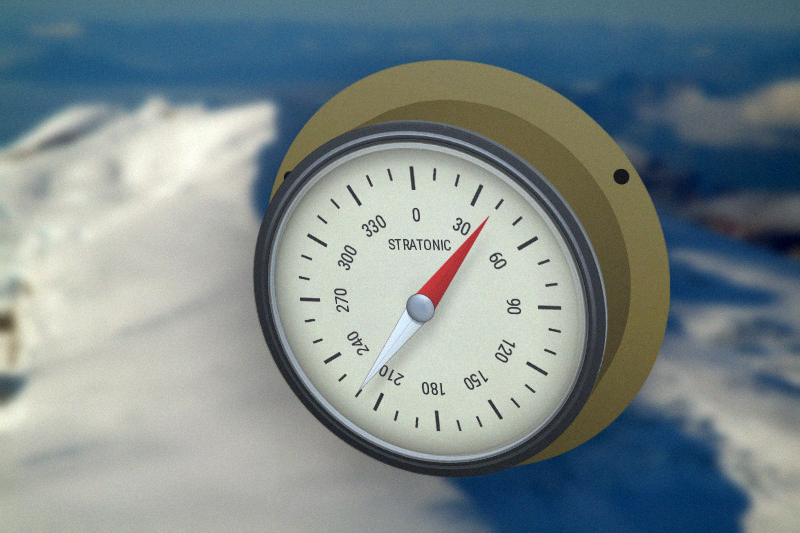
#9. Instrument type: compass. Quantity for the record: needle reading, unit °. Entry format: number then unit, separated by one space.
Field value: 40 °
